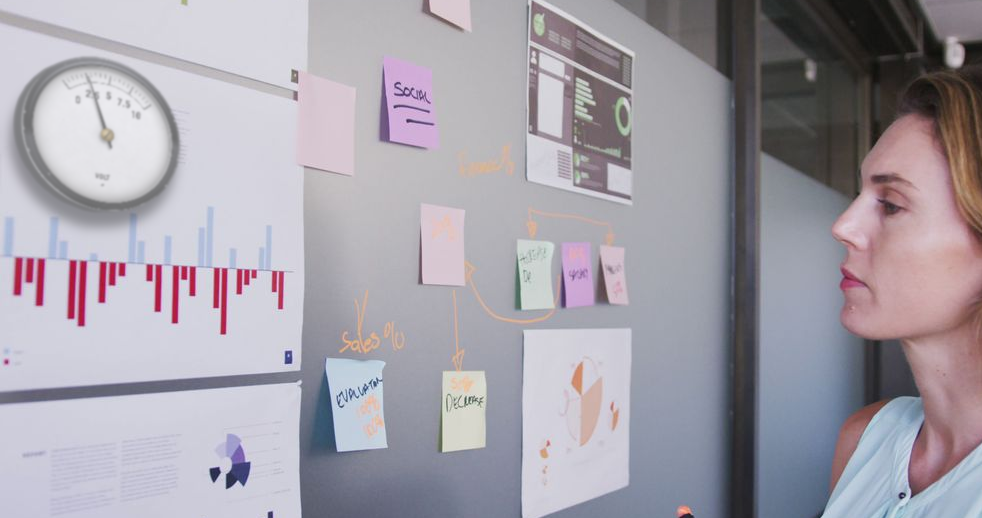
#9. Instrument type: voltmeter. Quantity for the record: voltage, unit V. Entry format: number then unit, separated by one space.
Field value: 2.5 V
